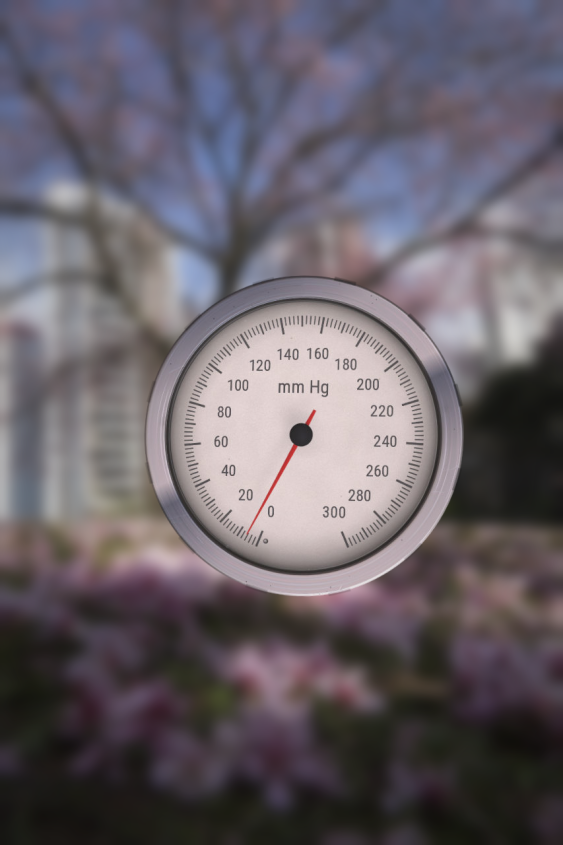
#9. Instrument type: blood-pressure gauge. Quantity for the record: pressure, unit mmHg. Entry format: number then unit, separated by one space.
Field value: 6 mmHg
